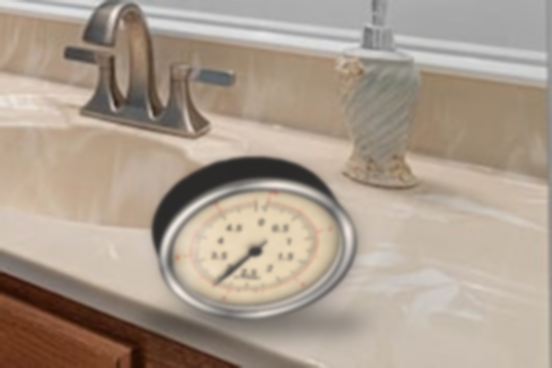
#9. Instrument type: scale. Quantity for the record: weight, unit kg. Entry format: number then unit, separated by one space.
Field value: 3 kg
